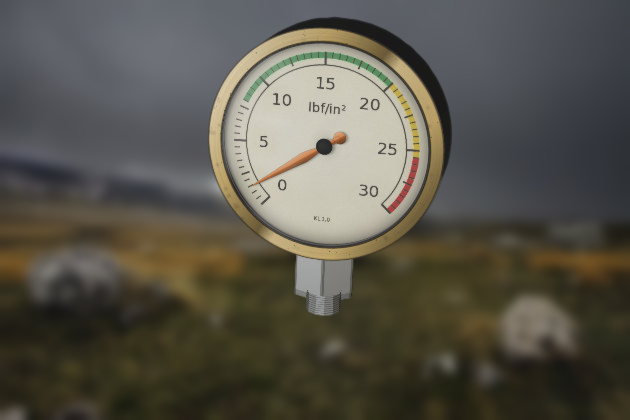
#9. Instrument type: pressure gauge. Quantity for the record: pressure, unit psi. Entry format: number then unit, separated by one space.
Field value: 1.5 psi
